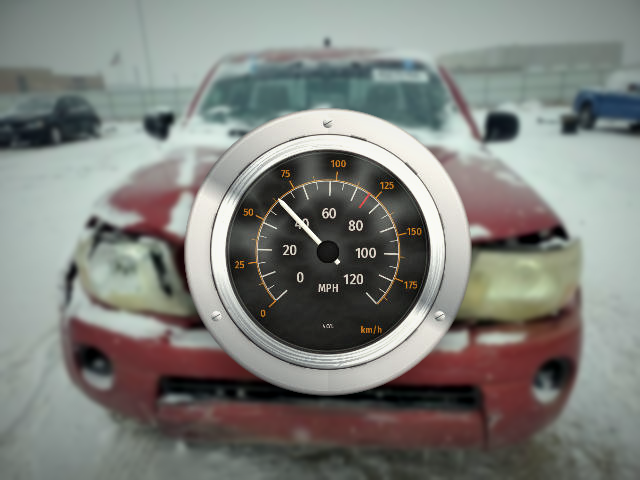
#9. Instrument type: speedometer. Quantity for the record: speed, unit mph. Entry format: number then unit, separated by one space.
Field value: 40 mph
